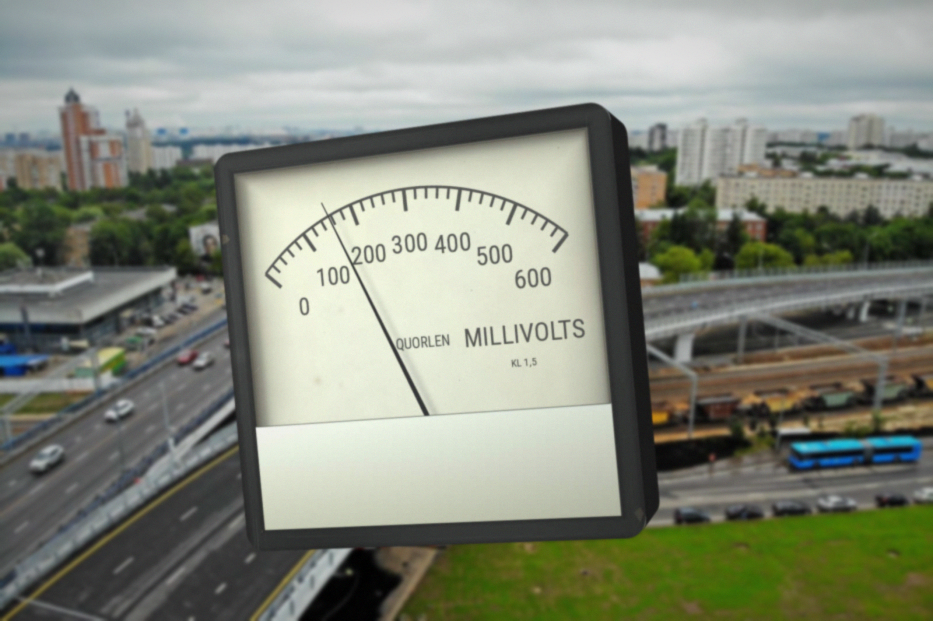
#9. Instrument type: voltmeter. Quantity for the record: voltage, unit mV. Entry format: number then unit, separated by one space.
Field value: 160 mV
